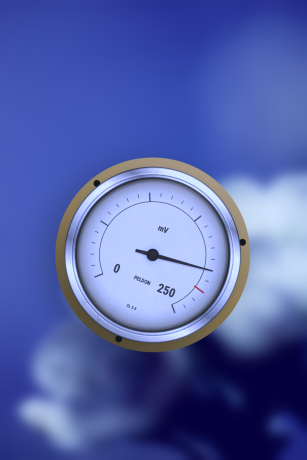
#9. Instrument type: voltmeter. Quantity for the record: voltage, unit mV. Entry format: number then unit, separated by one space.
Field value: 200 mV
